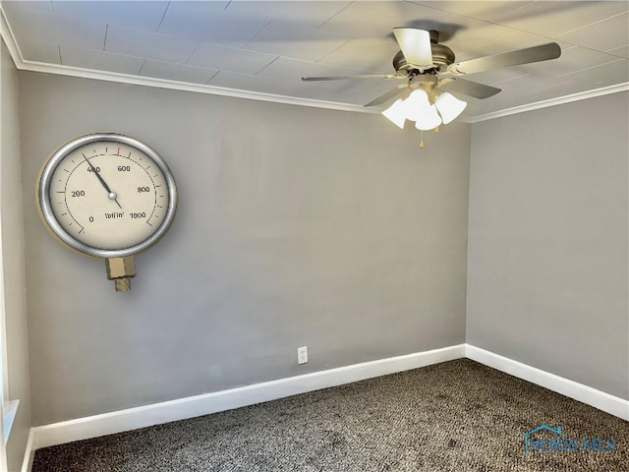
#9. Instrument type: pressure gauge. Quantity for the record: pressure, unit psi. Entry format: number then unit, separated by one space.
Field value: 400 psi
